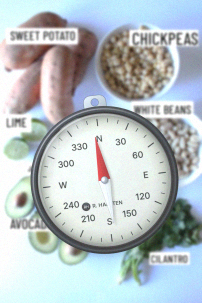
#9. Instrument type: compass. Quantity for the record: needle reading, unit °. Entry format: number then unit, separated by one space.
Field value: 355 °
